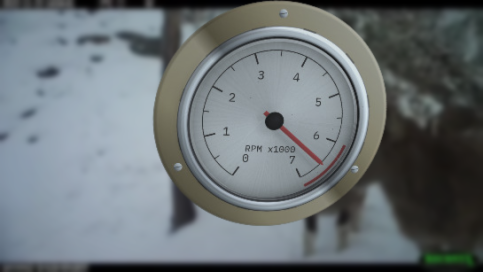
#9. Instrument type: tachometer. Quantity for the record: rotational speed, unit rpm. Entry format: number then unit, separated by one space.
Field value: 6500 rpm
